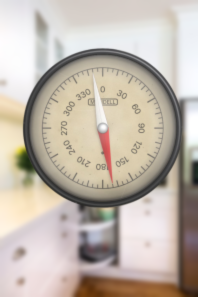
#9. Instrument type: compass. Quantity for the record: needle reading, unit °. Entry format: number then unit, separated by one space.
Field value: 170 °
